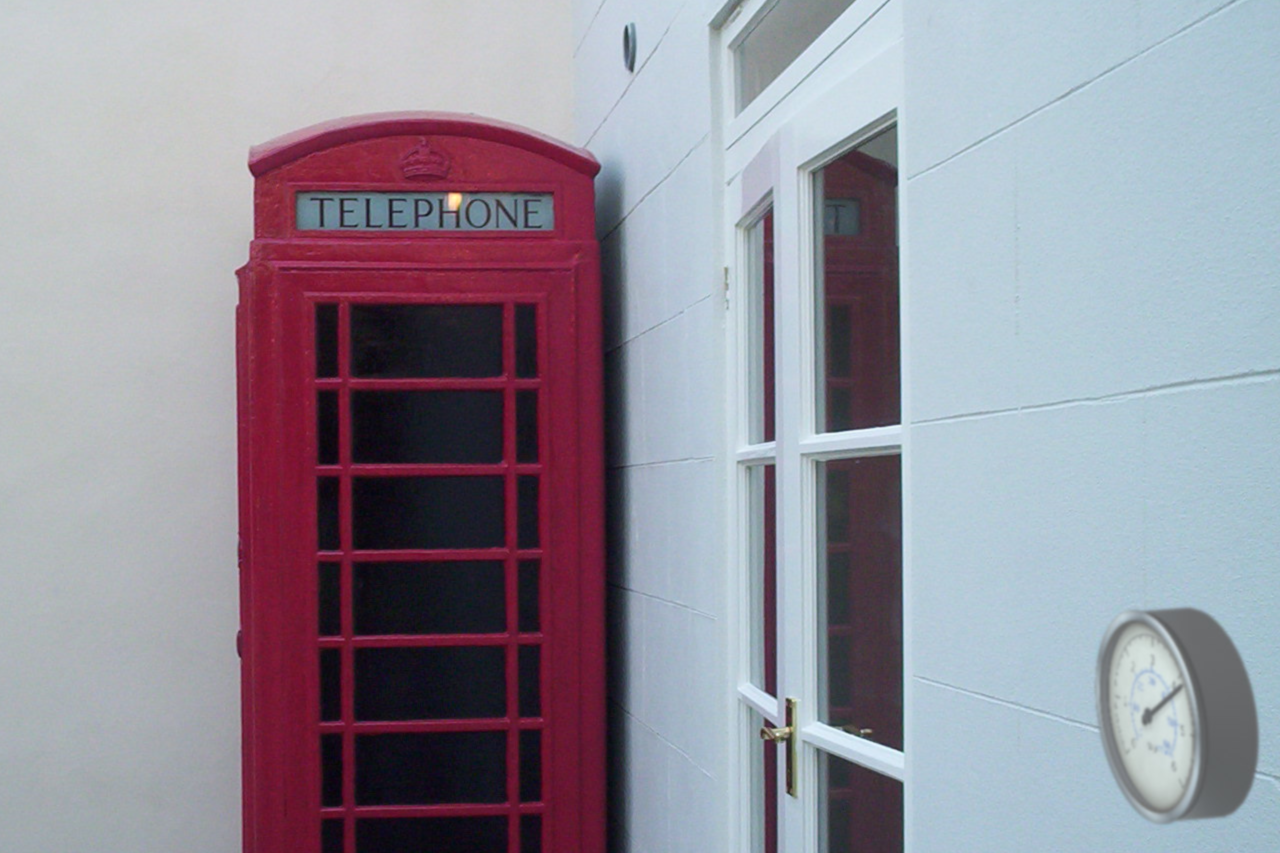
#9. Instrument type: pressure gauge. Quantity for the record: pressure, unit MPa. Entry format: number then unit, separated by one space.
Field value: 4.2 MPa
